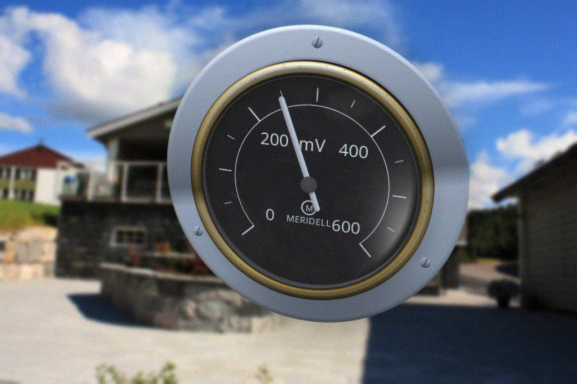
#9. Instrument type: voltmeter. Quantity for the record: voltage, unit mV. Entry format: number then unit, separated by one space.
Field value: 250 mV
